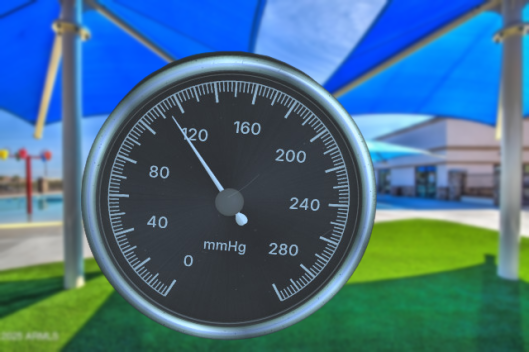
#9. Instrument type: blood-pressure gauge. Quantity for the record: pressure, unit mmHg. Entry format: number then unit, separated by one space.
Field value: 114 mmHg
